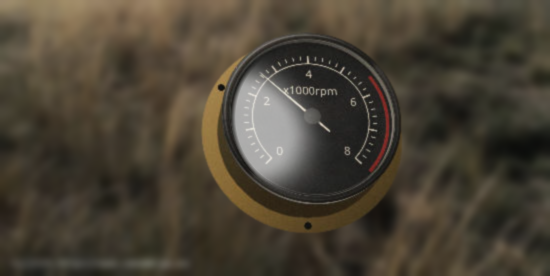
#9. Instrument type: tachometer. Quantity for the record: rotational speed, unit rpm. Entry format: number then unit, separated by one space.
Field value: 2600 rpm
